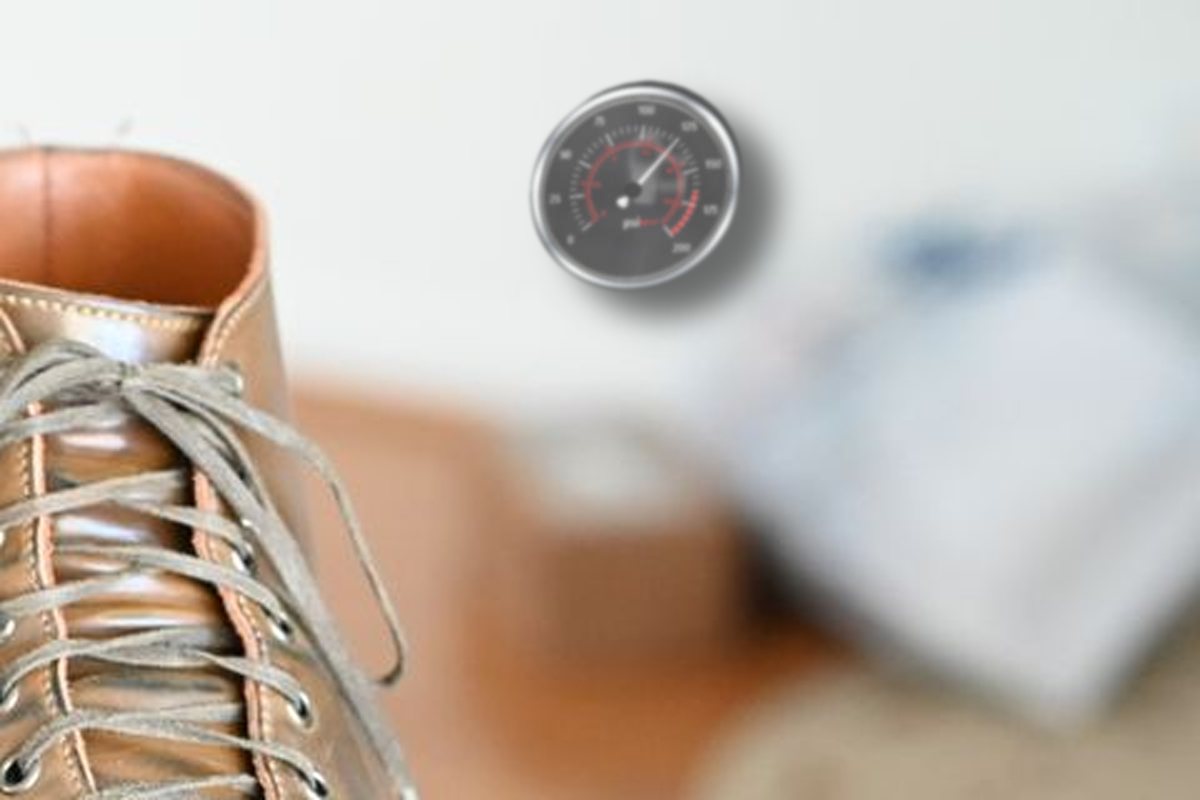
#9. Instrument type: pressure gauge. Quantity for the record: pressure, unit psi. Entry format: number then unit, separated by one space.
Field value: 125 psi
